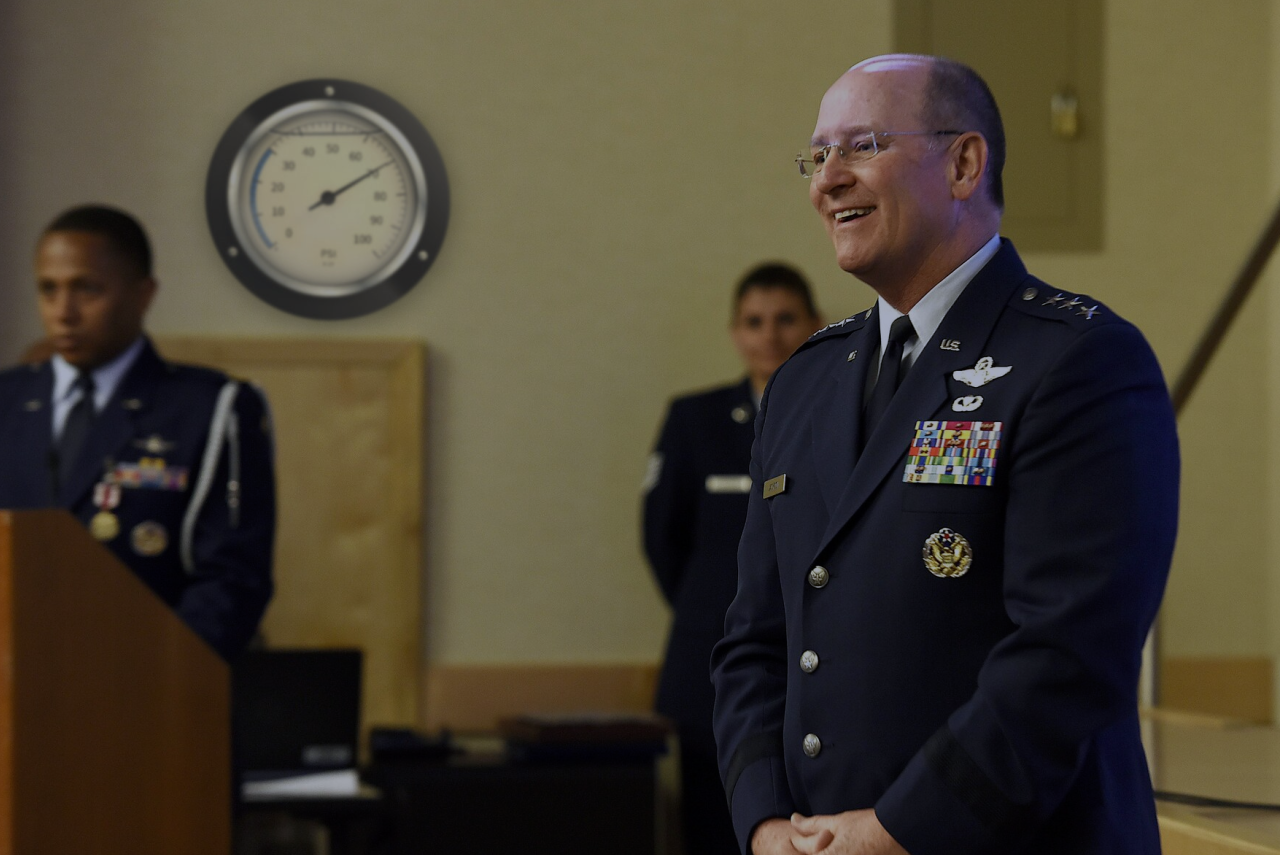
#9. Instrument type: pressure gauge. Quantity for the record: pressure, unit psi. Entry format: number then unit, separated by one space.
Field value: 70 psi
